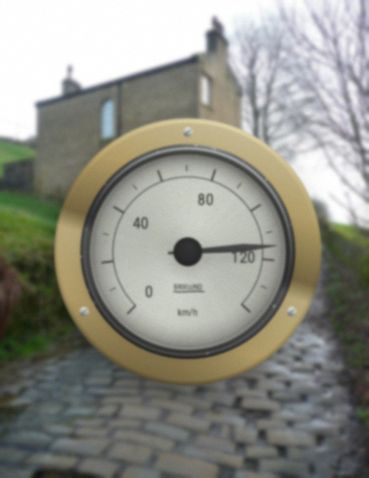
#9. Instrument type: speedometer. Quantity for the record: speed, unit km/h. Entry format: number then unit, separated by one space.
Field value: 115 km/h
